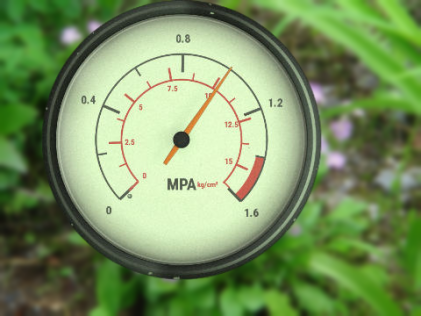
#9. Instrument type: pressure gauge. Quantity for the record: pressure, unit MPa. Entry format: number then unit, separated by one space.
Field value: 1 MPa
